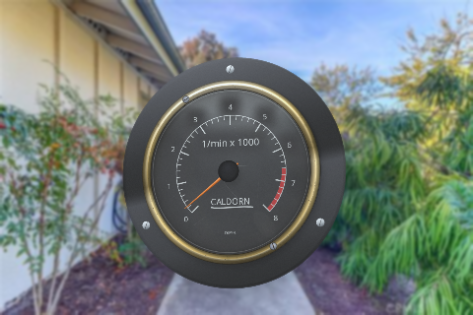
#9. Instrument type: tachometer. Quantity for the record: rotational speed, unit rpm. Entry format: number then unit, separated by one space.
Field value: 200 rpm
